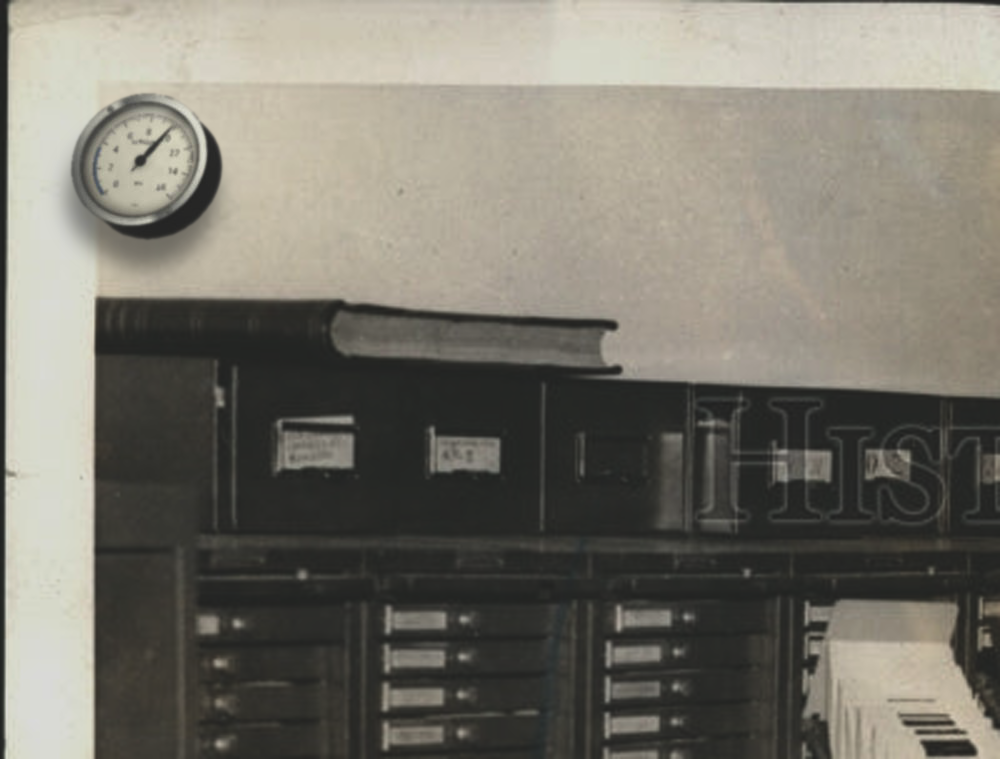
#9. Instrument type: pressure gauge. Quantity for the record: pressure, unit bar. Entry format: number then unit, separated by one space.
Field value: 10 bar
